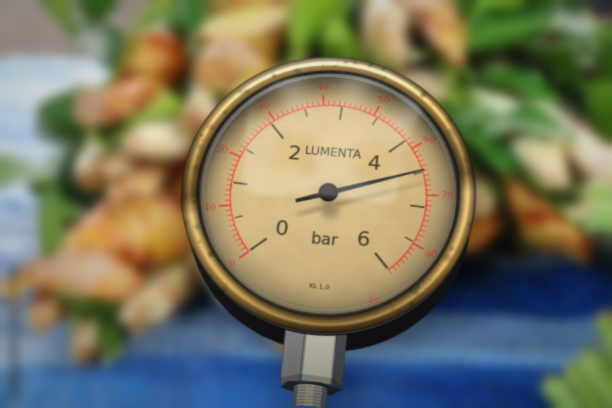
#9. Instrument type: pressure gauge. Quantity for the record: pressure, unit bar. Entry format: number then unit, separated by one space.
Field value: 4.5 bar
